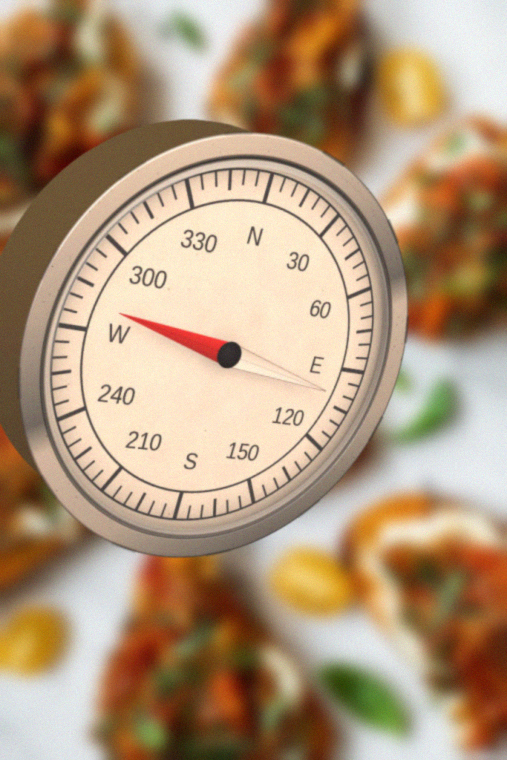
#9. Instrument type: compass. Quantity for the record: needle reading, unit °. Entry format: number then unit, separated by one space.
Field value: 280 °
